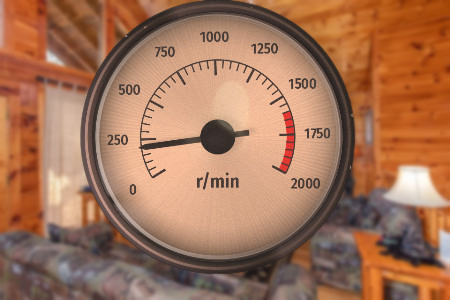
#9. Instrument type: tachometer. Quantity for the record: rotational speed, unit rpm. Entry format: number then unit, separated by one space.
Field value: 200 rpm
